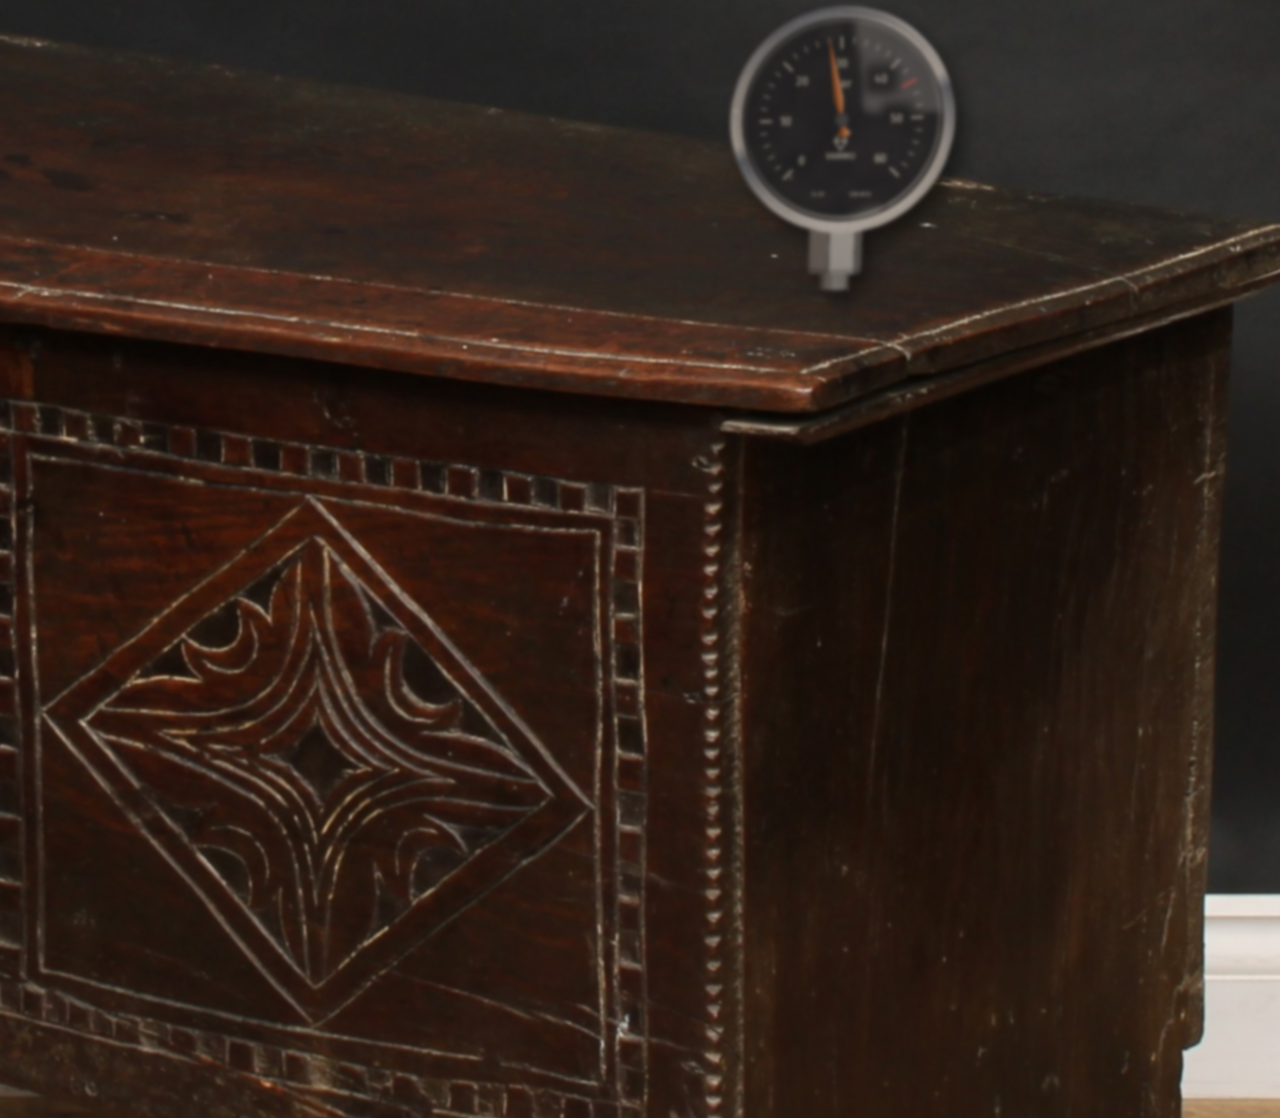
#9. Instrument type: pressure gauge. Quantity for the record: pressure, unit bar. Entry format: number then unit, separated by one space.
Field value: 28 bar
